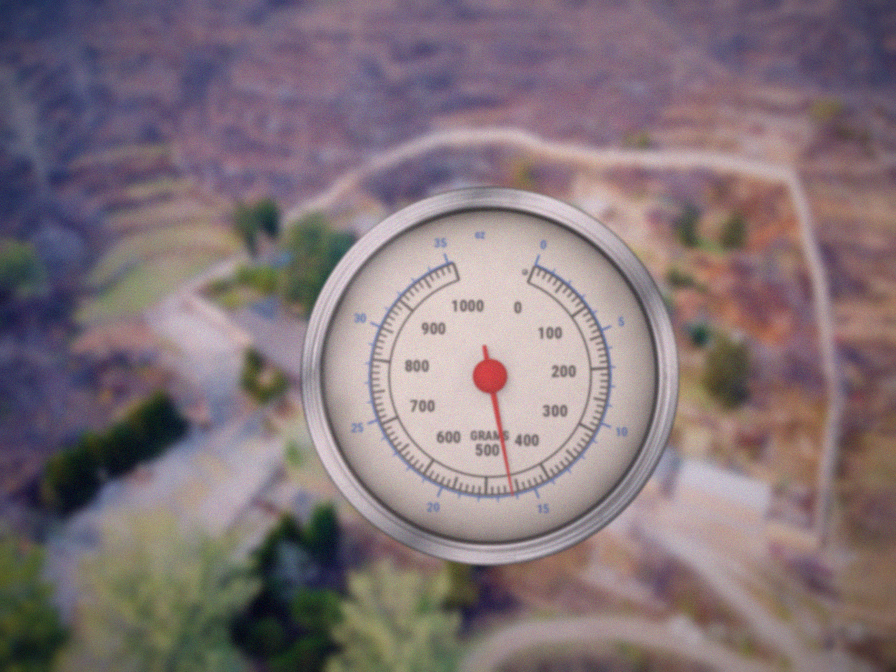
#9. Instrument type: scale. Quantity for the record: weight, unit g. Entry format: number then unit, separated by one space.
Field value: 460 g
